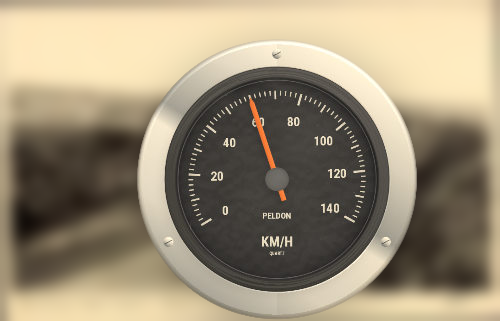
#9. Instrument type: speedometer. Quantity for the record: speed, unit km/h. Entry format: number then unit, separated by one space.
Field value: 60 km/h
